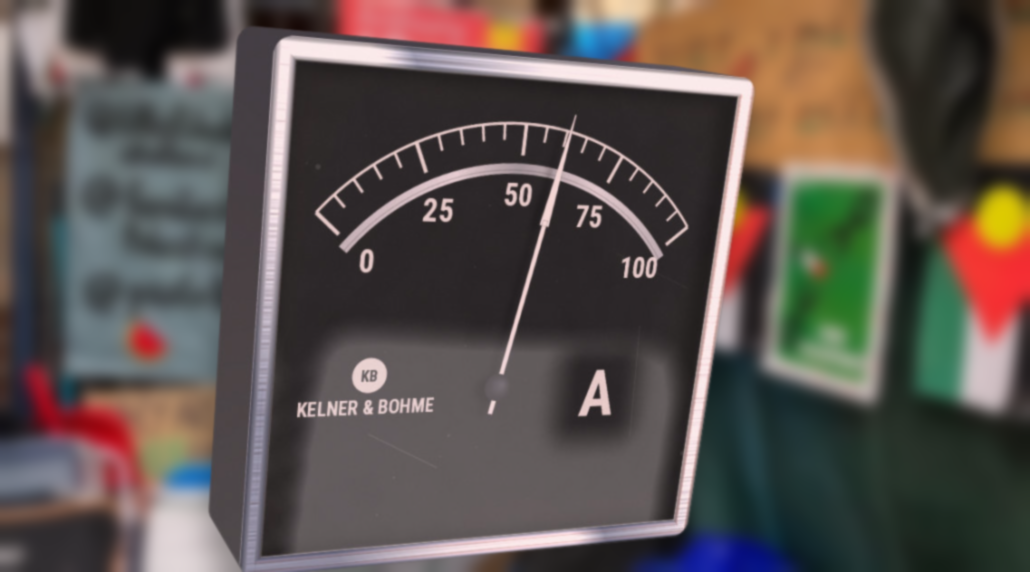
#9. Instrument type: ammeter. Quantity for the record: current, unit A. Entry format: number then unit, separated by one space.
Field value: 60 A
